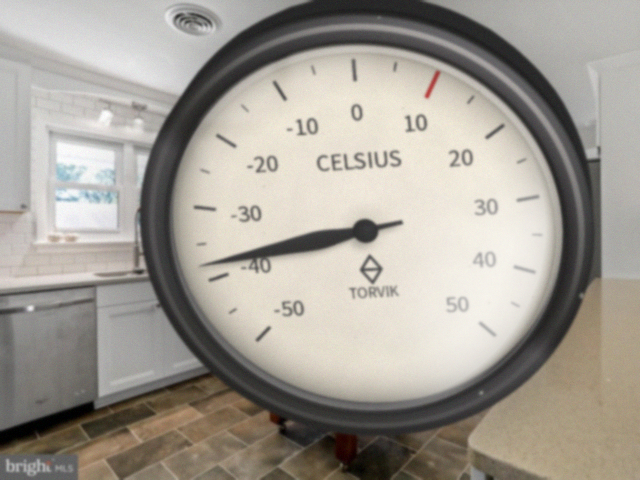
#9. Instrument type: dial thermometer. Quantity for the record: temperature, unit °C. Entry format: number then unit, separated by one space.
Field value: -37.5 °C
